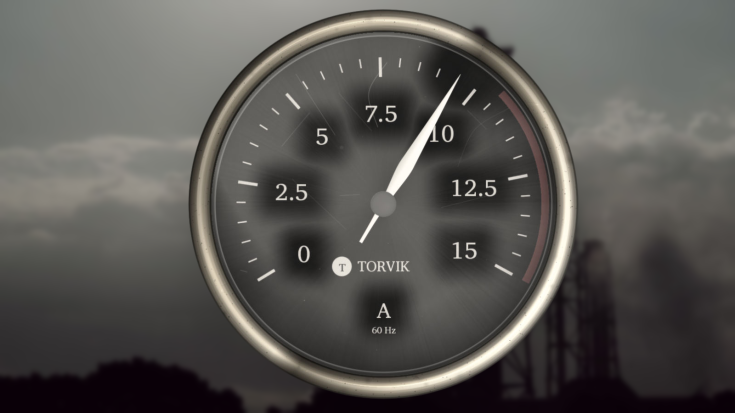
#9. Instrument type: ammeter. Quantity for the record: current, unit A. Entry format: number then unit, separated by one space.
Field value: 9.5 A
